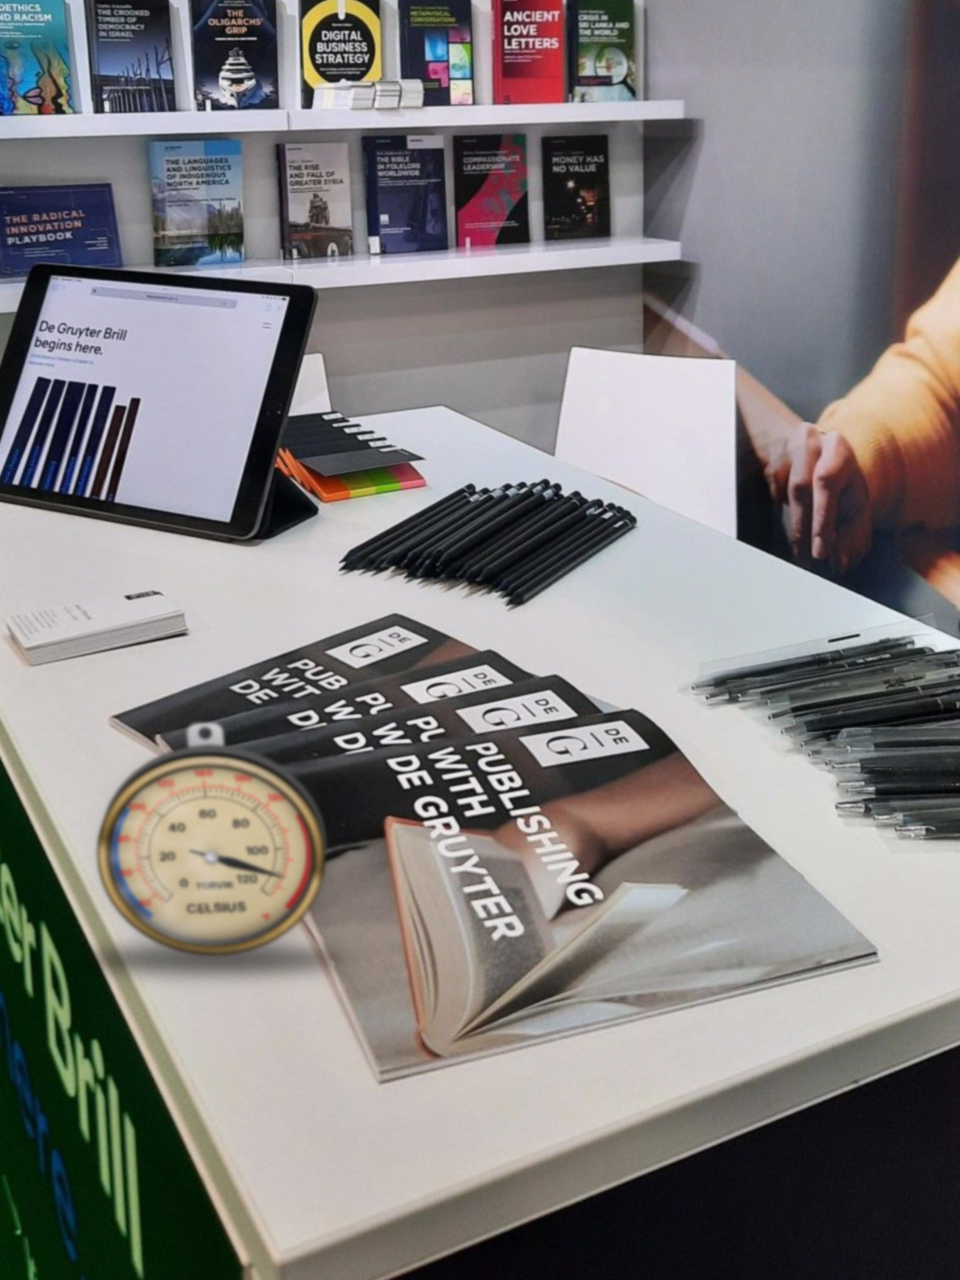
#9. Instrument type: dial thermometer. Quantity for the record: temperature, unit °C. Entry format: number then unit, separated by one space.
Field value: 110 °C
